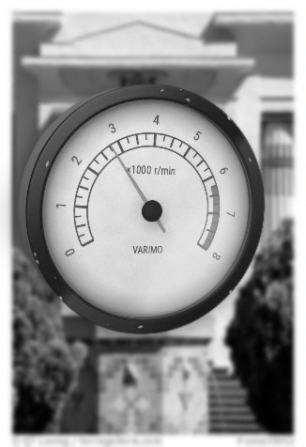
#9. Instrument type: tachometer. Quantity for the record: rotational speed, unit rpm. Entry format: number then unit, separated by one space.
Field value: 2750 rpm
